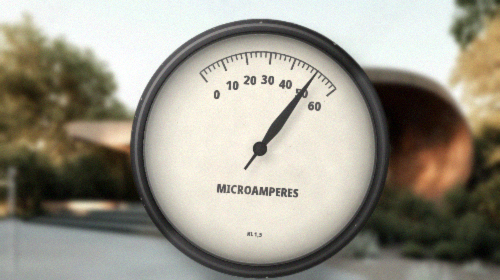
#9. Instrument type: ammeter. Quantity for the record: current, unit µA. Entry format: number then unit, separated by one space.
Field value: 50 µA
